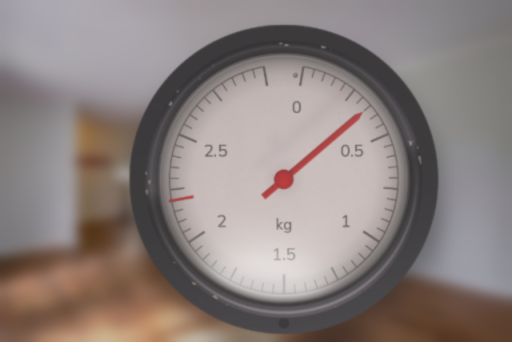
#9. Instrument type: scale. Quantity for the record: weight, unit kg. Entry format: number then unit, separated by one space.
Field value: 0.35 kg
